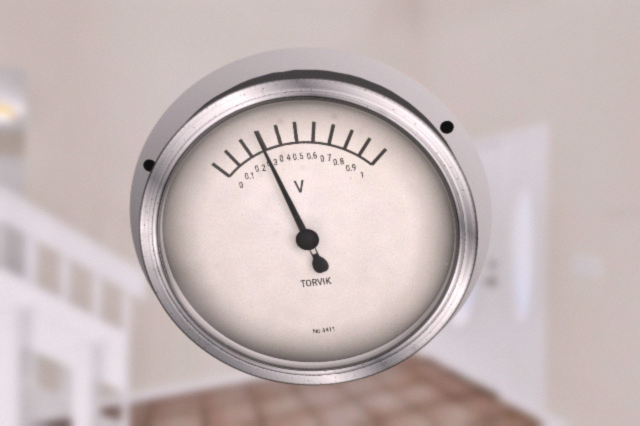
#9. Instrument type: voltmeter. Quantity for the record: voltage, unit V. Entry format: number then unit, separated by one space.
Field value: 0.3 V
